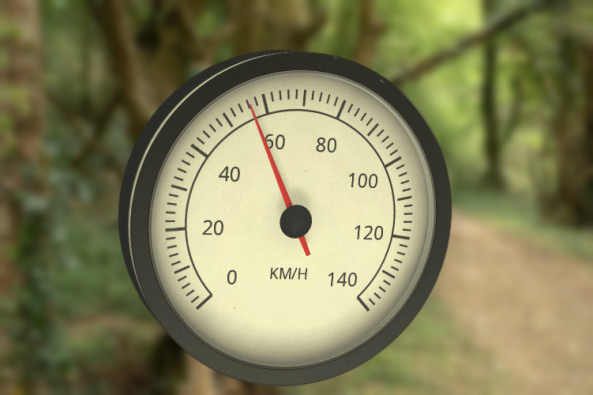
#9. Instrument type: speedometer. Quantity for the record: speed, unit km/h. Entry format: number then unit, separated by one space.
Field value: 56 km/h
